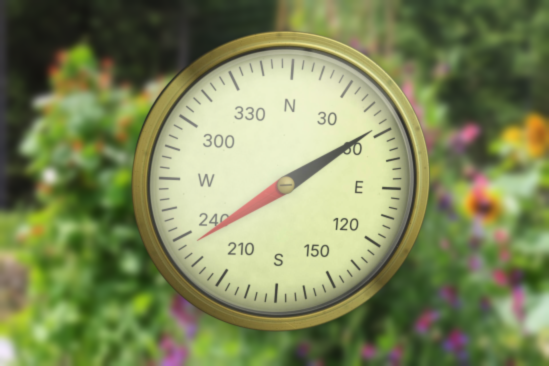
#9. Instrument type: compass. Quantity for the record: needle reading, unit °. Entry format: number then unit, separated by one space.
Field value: 235 °
